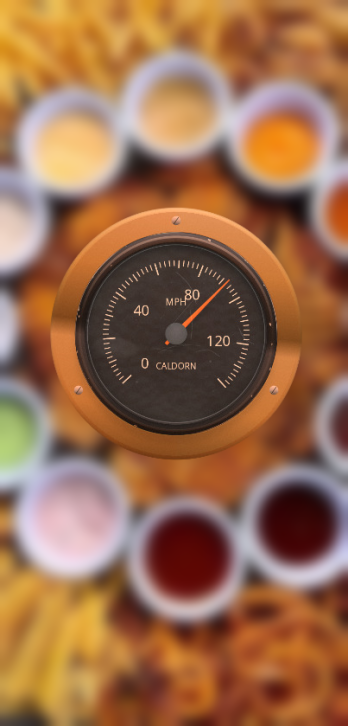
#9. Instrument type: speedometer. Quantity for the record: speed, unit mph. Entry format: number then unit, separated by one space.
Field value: 92 mph
